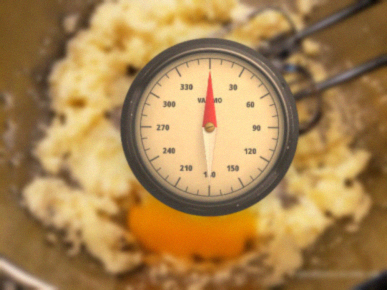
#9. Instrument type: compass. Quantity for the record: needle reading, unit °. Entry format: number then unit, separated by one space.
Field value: 0 °
